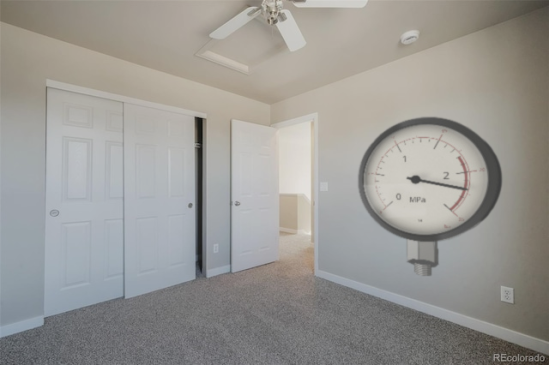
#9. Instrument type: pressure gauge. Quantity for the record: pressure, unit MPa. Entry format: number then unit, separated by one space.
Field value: 2.2 MPa
